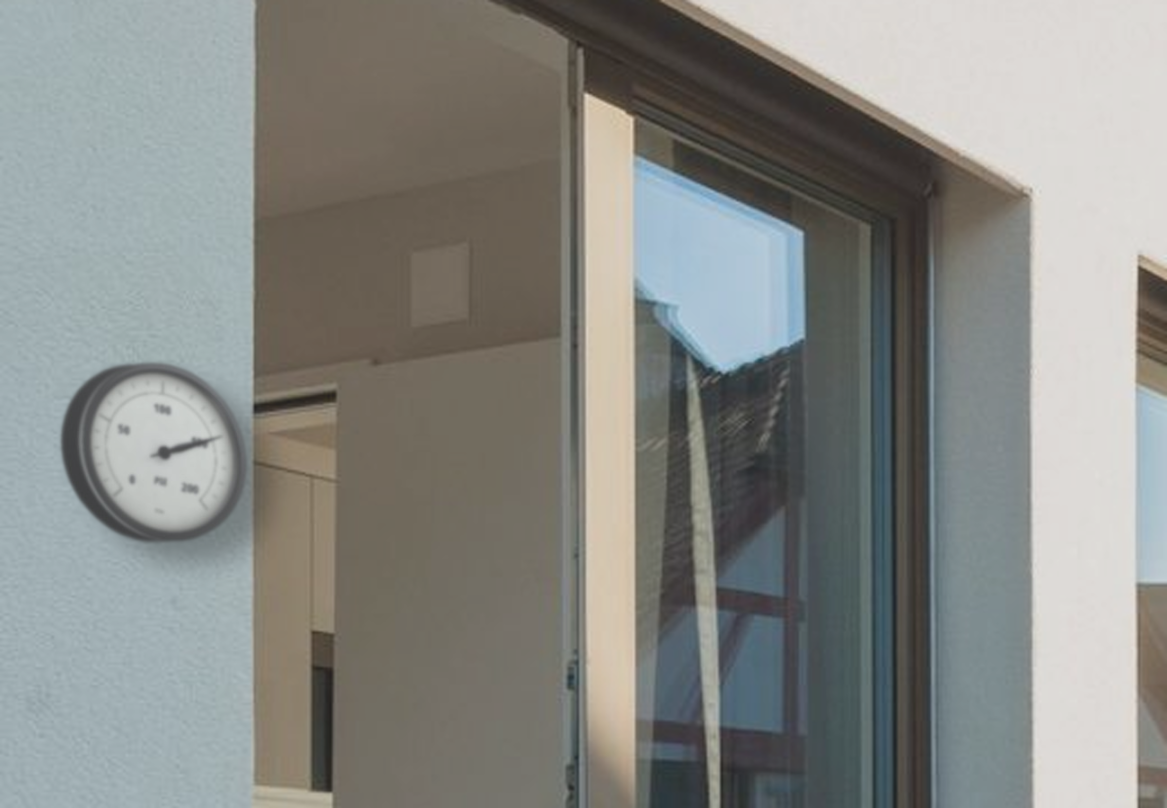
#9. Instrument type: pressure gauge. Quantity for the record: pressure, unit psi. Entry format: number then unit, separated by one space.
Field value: 150 psi
